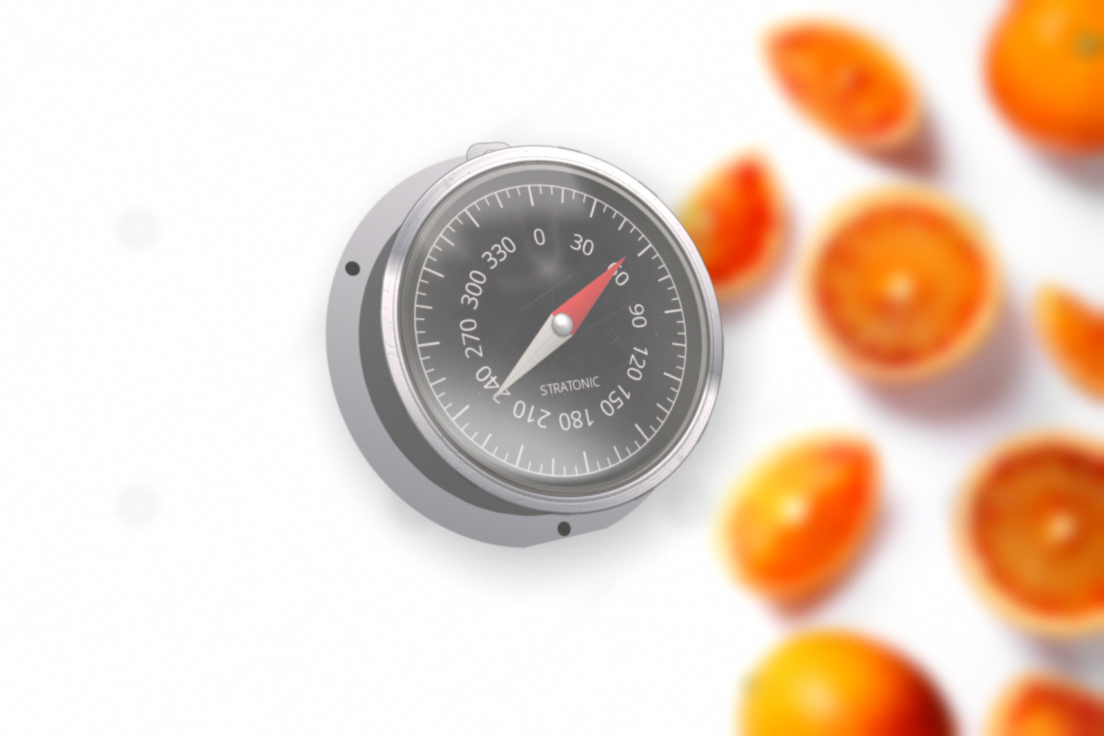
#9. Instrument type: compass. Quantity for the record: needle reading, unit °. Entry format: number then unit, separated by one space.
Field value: 55 °
